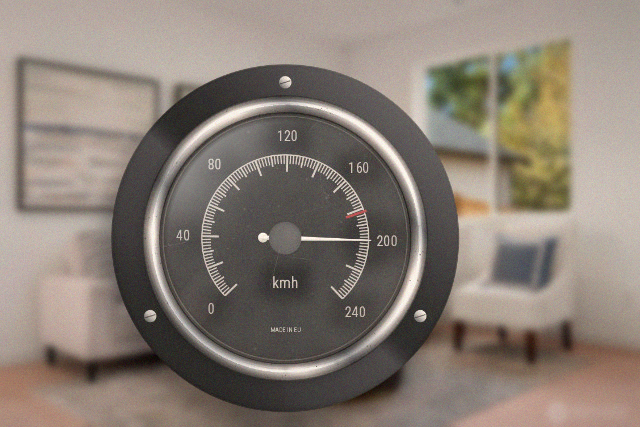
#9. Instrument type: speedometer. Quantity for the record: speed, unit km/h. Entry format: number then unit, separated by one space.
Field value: 200 km/h
